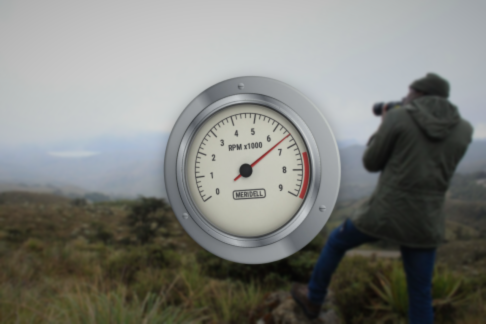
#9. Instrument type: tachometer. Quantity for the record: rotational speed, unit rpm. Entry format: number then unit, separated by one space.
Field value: 6600 rpm
